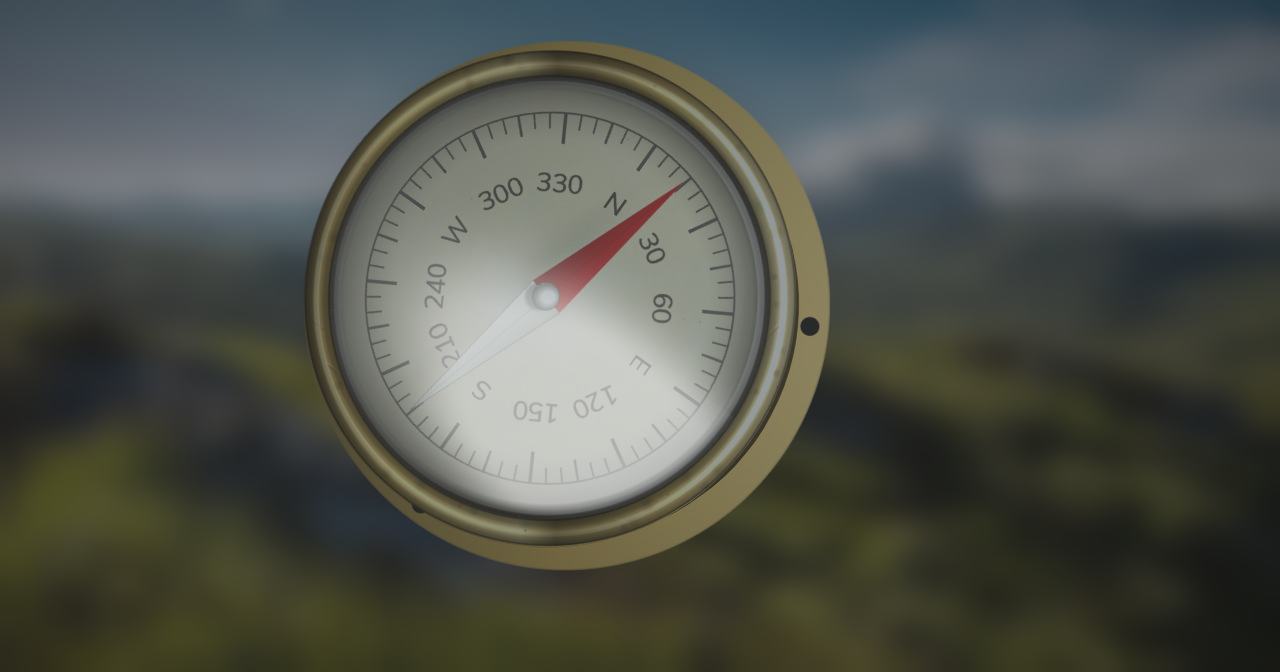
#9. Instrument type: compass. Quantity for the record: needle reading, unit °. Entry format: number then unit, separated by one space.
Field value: 15 °
